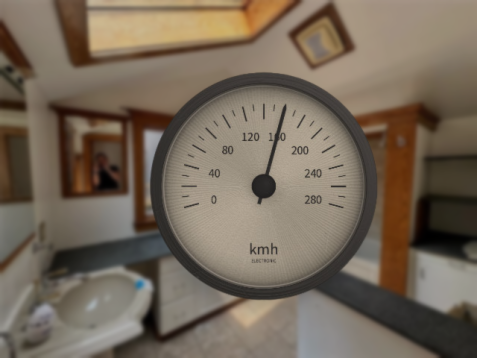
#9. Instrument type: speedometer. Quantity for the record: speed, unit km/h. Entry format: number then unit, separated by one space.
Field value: 160 km/h
